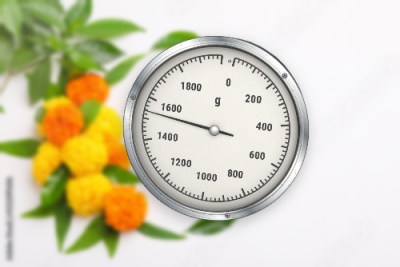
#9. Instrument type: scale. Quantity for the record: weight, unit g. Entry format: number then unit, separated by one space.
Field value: 1540 g
